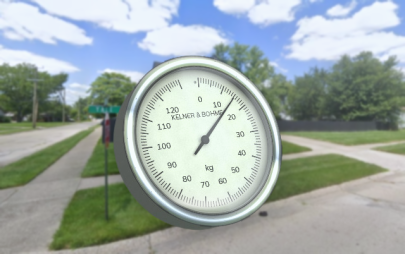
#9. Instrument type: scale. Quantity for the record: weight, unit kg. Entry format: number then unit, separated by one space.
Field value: 15 kg
